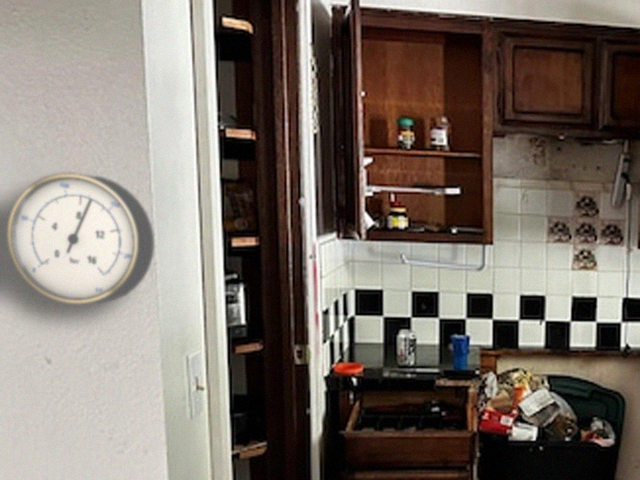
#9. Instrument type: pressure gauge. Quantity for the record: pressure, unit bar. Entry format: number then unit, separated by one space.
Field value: 9 bar
